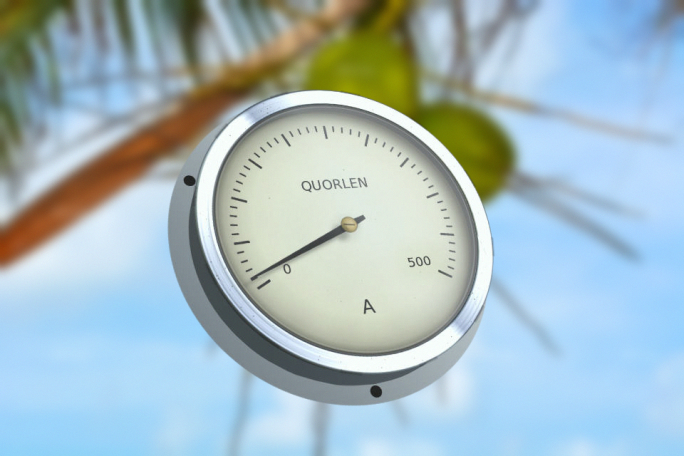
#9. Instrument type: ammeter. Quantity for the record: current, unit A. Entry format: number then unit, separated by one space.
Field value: 10 A
